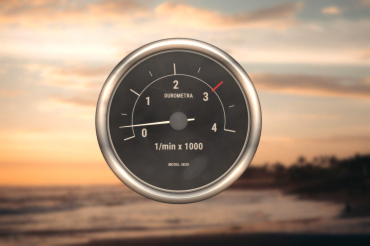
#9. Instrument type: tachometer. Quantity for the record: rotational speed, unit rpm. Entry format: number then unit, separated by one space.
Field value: 250 rpm
